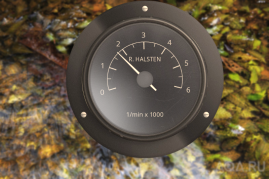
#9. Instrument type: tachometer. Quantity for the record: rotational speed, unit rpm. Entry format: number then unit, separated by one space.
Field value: 1750 rpm
